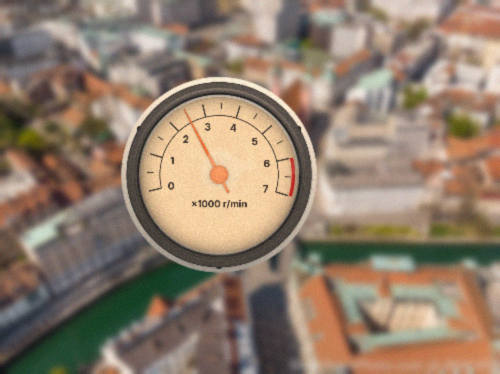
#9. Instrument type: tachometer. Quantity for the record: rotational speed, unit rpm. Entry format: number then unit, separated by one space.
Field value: 2500 rpm
